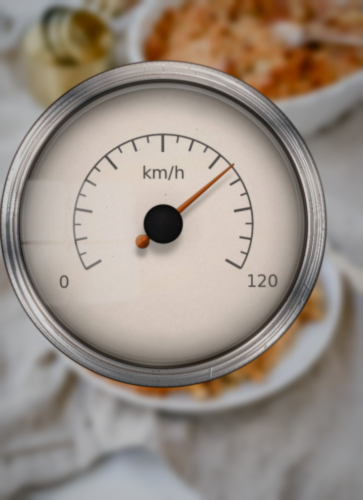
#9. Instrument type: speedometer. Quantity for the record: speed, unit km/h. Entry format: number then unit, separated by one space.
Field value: 85 km/h
